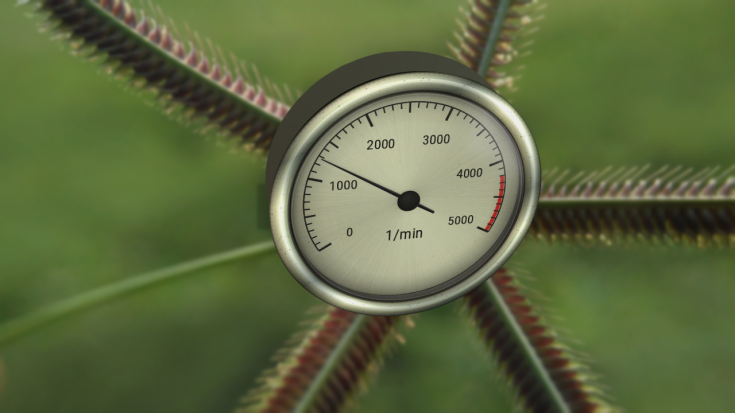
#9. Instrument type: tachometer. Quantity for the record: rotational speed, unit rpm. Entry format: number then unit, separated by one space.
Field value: 1300 rpm
